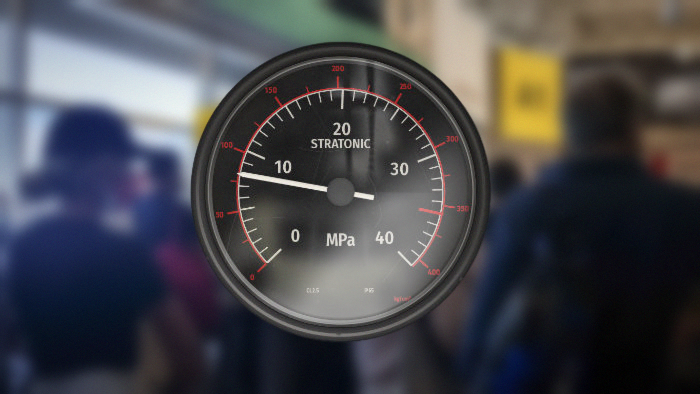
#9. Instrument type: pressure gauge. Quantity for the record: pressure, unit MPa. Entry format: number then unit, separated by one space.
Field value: 8 MPa
